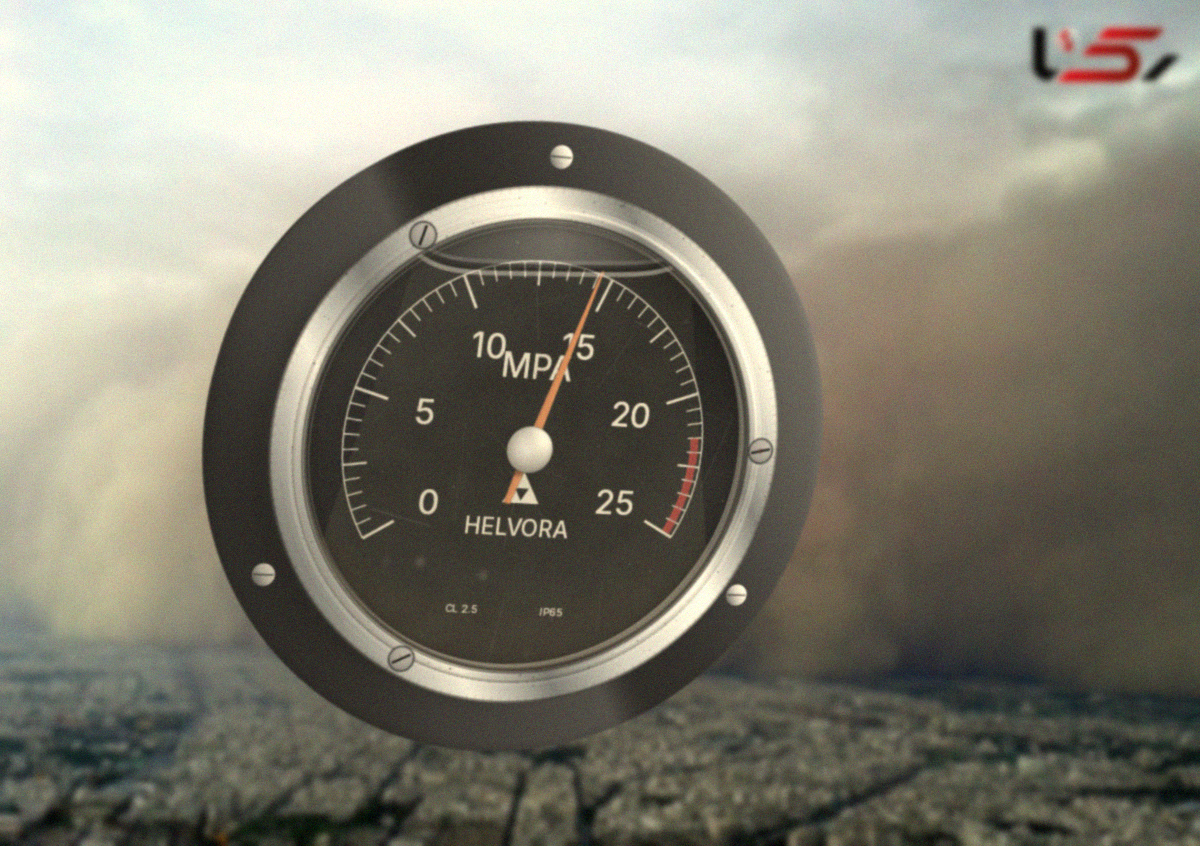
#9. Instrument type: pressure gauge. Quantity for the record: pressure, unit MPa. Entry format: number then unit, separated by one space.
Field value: 14.5 MPa
